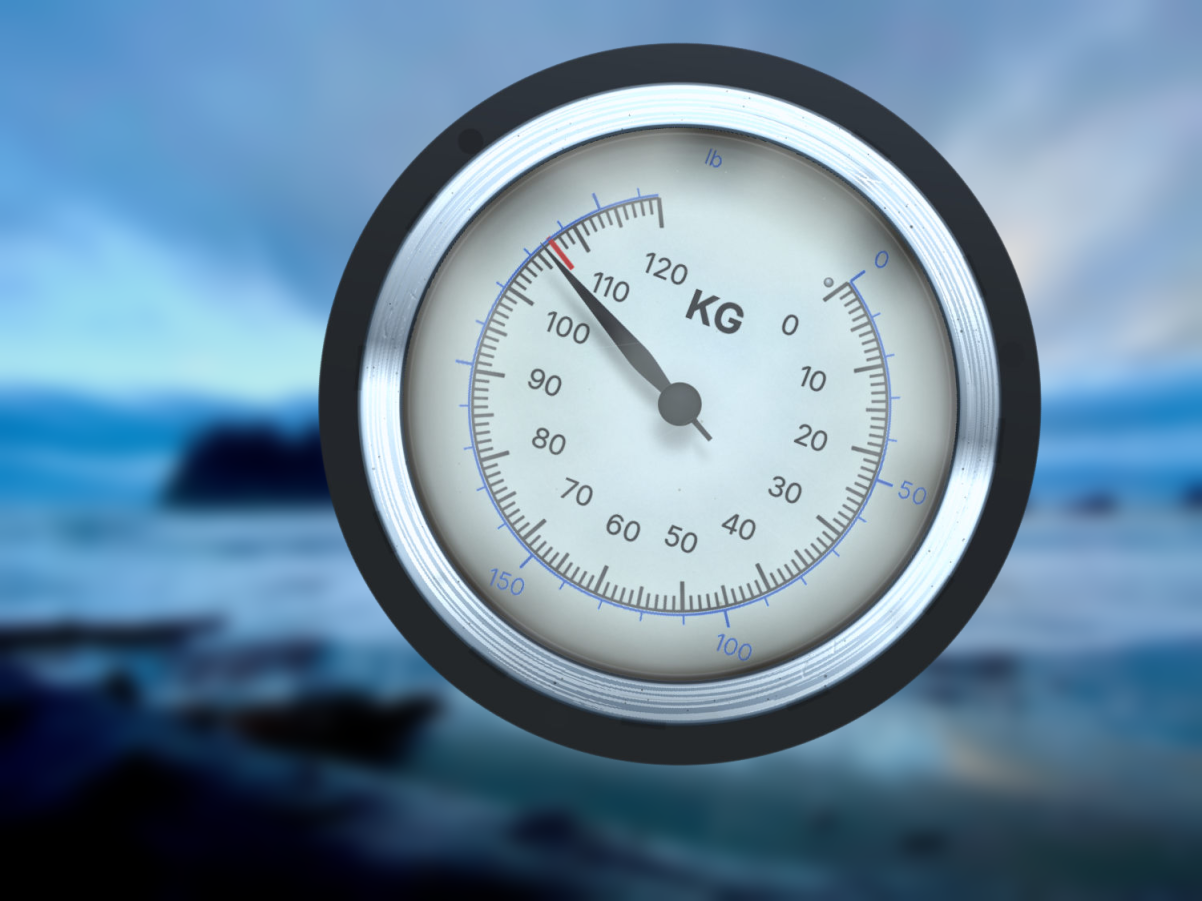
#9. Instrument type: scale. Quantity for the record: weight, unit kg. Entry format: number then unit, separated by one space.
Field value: 106 kg
